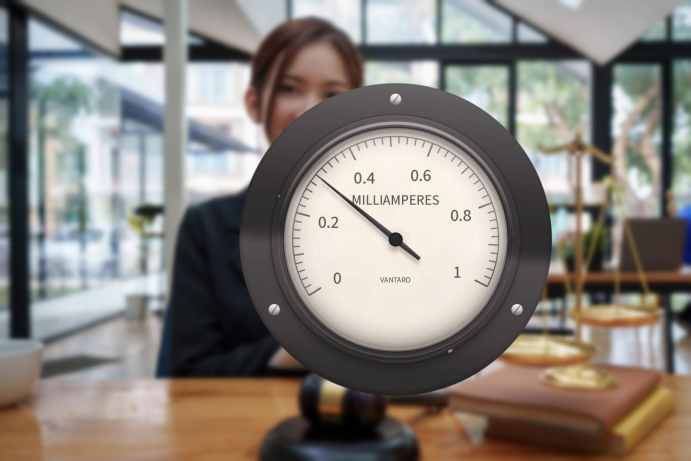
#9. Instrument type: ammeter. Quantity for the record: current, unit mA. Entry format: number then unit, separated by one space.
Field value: 0.3 mA
